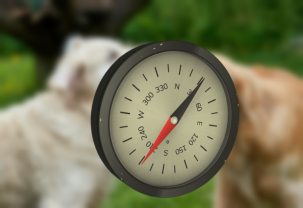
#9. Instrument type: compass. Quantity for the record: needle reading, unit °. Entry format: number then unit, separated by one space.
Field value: 210 °
